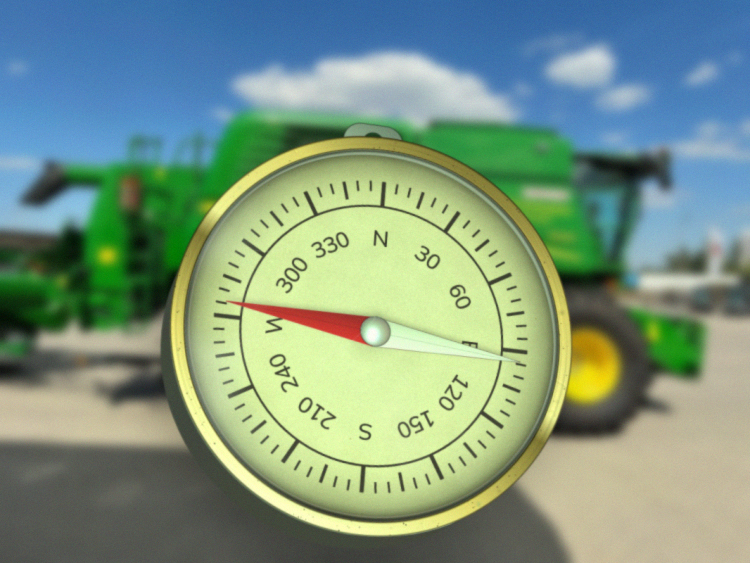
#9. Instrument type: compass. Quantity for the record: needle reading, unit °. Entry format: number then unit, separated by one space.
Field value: 275 °
